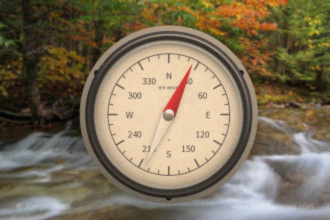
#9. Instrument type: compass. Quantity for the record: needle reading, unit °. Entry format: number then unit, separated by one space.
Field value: 25 °
